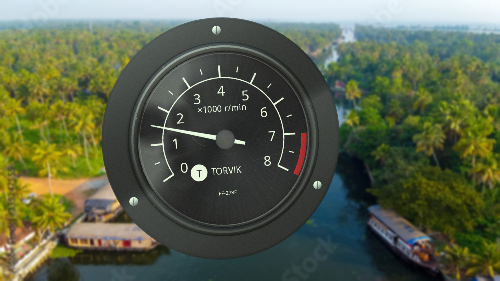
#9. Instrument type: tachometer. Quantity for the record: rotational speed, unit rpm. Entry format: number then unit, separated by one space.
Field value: 1500 rpm
